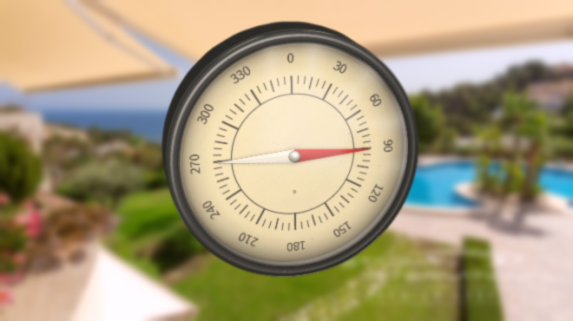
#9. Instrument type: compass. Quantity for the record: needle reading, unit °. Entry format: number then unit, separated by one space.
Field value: 90 °
